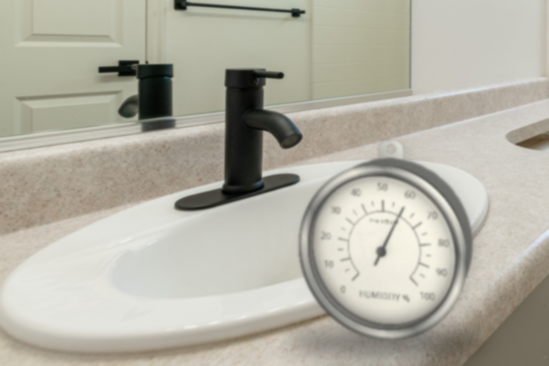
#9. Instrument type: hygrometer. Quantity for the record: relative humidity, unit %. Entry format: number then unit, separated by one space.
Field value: 60 %
